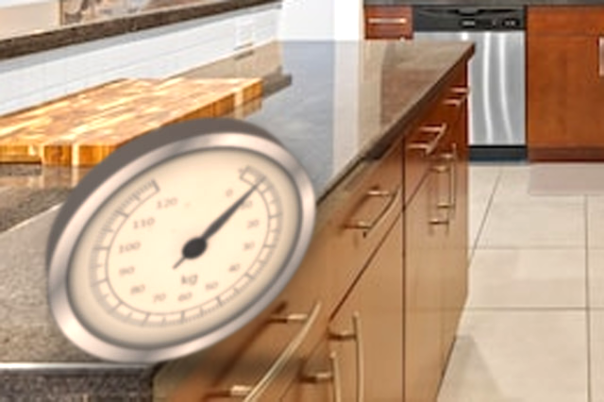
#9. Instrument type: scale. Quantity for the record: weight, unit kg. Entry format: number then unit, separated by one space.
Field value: 5 kg
